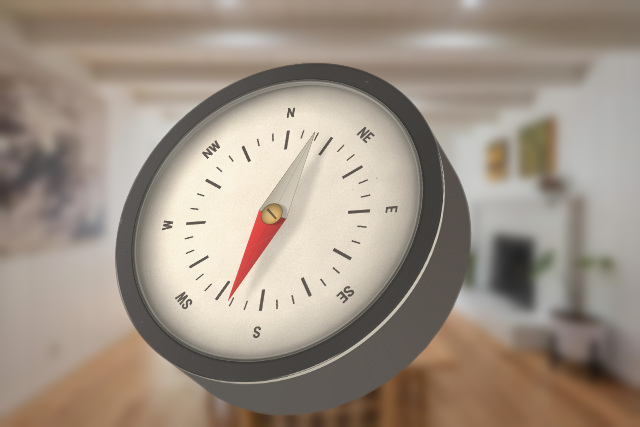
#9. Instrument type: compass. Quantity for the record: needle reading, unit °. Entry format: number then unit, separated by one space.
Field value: 200 °
